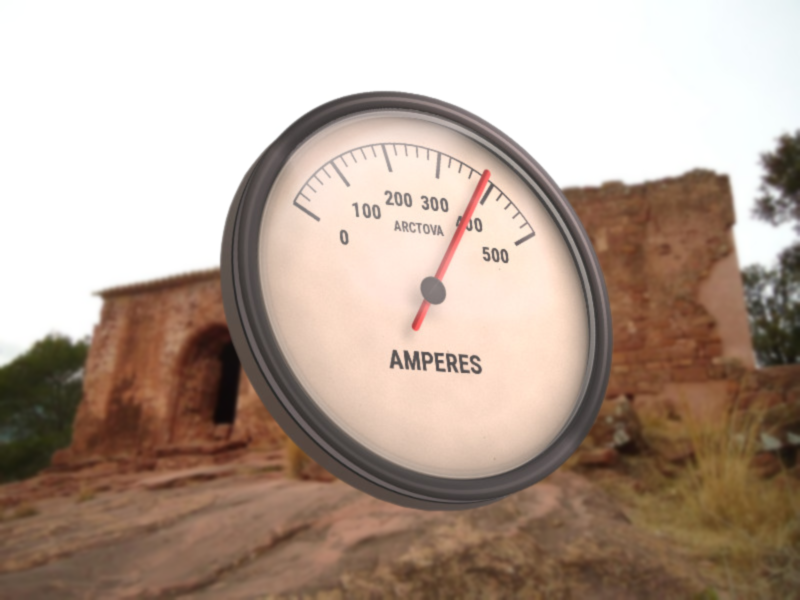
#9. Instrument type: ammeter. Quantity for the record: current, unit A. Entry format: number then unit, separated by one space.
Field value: 380 A
